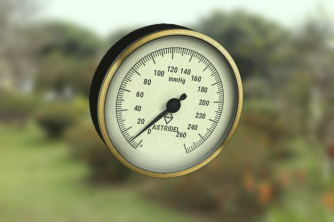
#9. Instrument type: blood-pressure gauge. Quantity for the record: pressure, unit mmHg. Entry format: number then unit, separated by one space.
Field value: 10 mmHg
